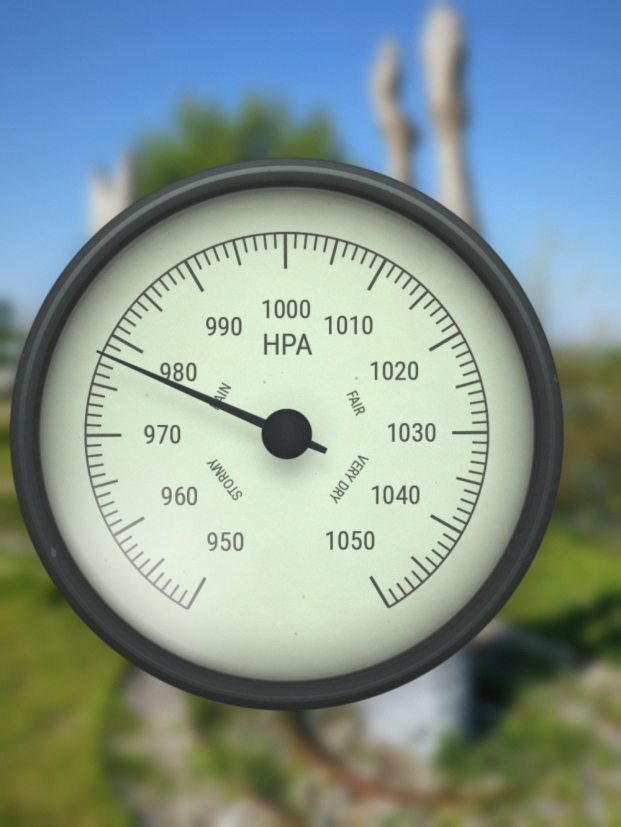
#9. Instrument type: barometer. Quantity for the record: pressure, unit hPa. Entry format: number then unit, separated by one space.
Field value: 978 hPa
